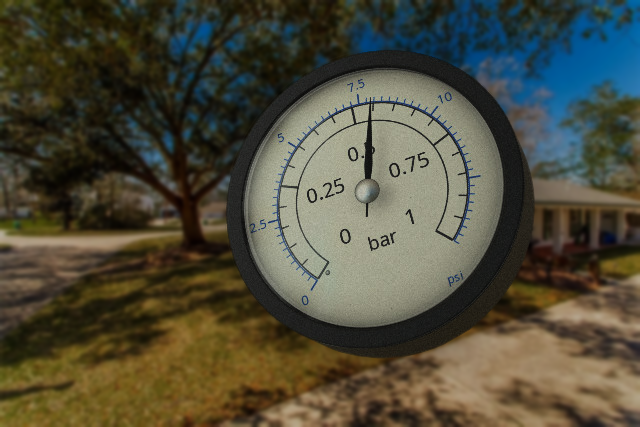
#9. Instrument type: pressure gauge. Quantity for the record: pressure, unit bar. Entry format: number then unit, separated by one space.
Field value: 0.55 bar
